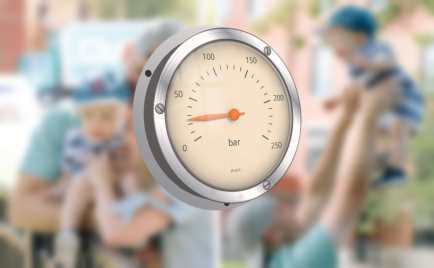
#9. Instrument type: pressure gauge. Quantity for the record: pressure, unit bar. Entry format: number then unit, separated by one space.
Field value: 25 bar
